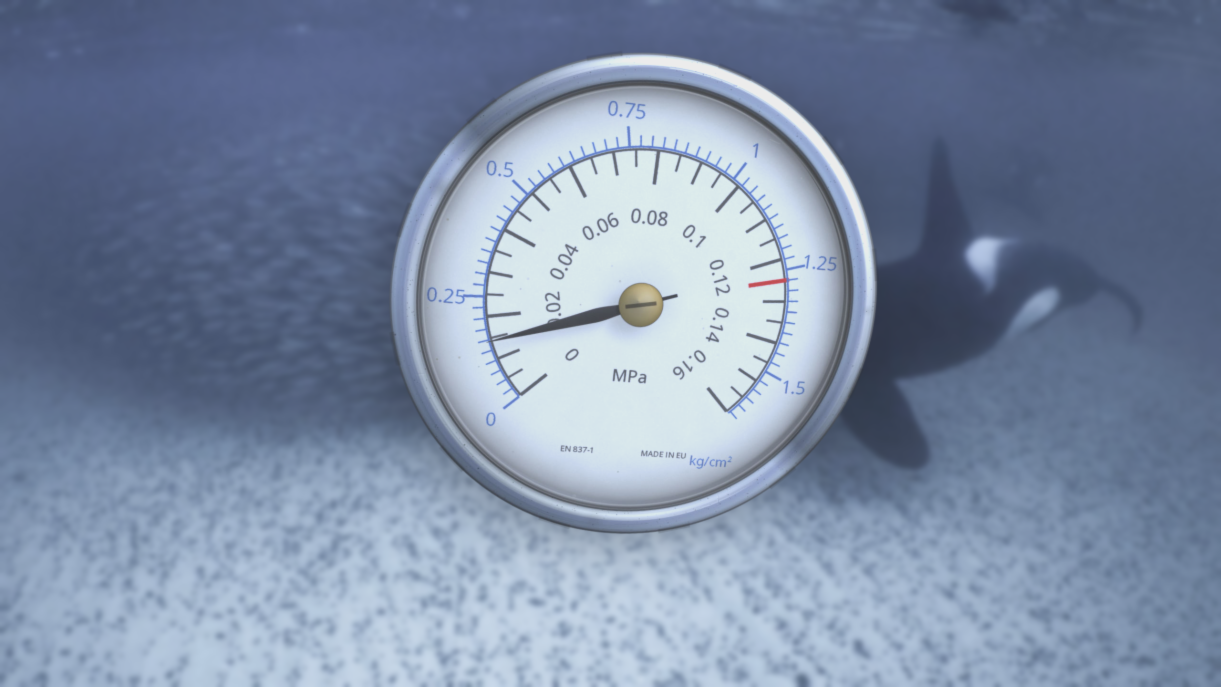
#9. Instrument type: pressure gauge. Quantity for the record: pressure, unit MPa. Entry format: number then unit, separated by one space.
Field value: 0.015 MPa
